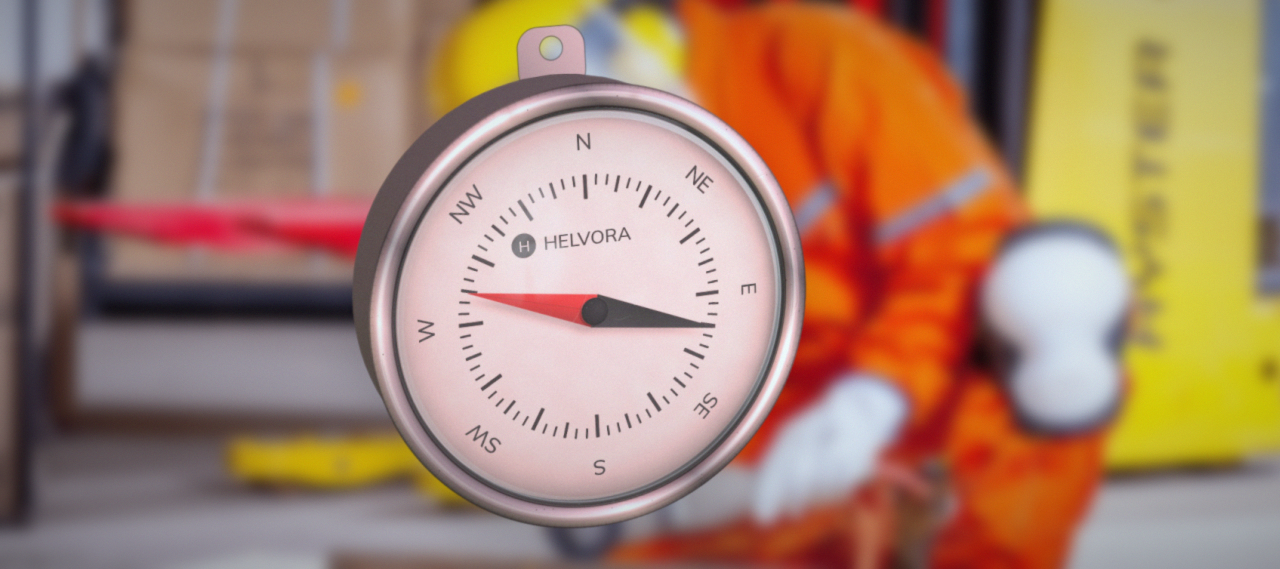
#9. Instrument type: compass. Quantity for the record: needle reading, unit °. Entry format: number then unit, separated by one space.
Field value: 285 °
